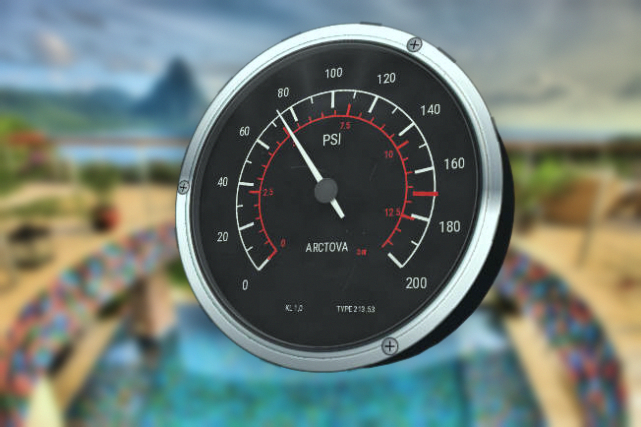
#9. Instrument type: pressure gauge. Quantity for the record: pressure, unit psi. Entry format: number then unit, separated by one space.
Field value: 75 psi
